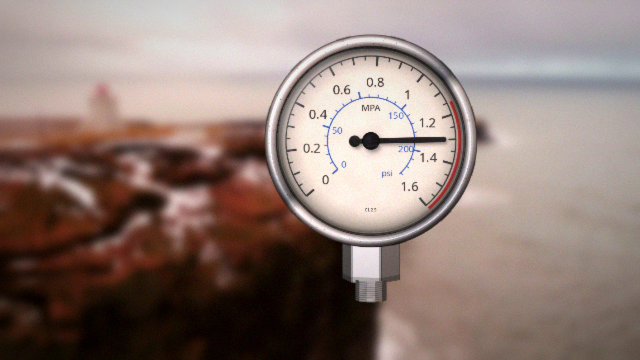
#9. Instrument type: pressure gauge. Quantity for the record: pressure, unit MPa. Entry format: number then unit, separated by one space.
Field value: 1.3 MPa
